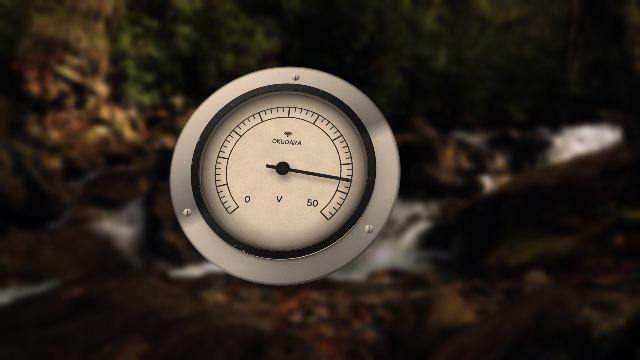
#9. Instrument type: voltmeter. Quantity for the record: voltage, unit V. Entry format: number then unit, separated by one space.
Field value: 43 V
